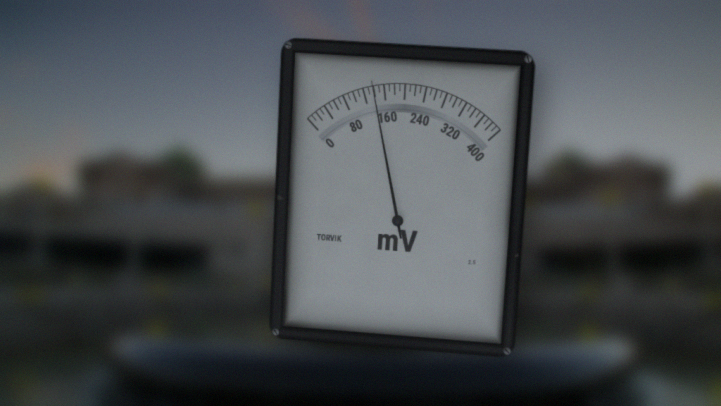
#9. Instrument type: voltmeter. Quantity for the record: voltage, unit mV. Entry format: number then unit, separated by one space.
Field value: 140 mV
